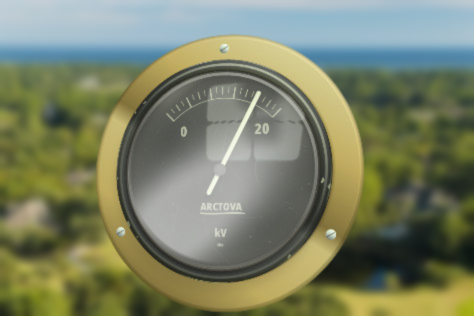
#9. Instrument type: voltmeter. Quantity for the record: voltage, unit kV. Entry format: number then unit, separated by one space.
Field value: 16 kV
